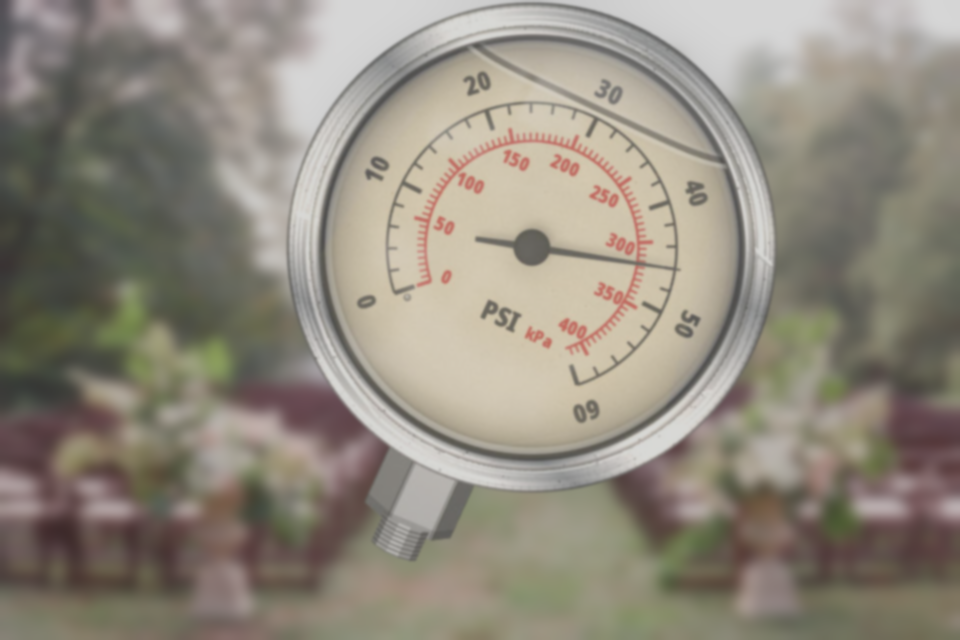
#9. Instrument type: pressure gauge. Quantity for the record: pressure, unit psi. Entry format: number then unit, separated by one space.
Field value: 46 psi
